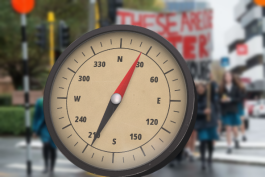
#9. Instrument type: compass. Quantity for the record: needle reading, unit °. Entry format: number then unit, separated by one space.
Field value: 25 °
